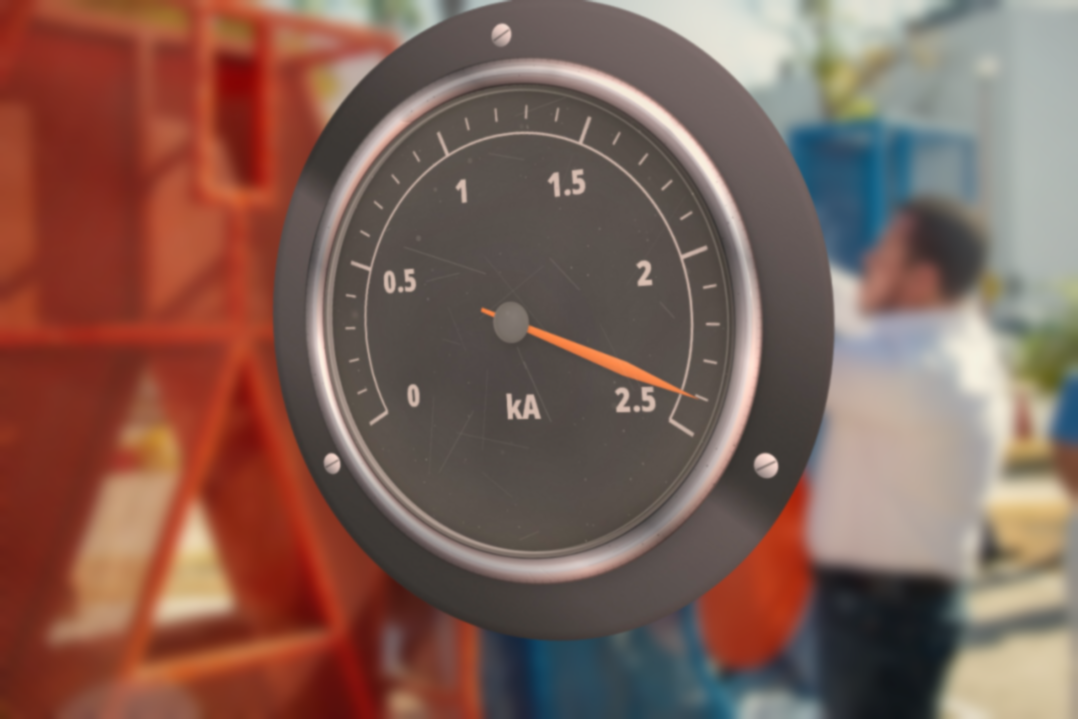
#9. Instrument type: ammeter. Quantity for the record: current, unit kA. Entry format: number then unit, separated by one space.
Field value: 2.4 kA
